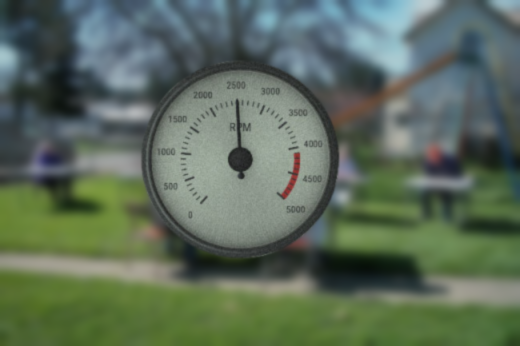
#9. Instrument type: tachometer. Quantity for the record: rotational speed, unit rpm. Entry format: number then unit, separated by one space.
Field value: 2500 rpm
